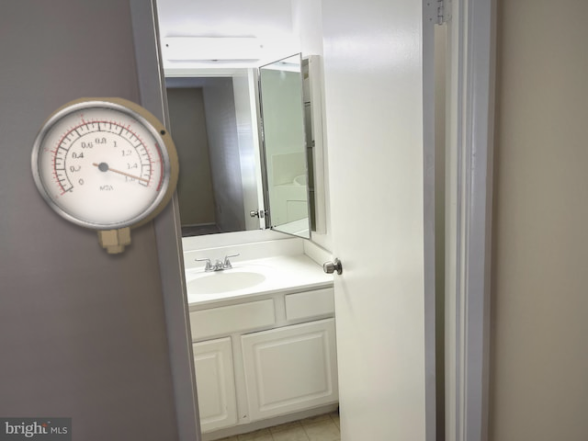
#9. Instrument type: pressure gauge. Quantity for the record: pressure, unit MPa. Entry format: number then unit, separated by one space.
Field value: 1.55 MPa
